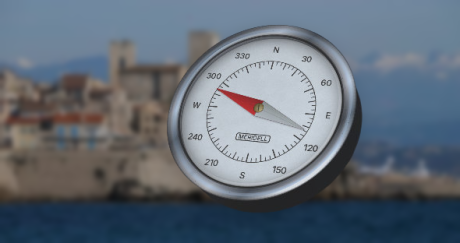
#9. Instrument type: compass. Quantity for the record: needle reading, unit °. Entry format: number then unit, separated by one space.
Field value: 290 °
